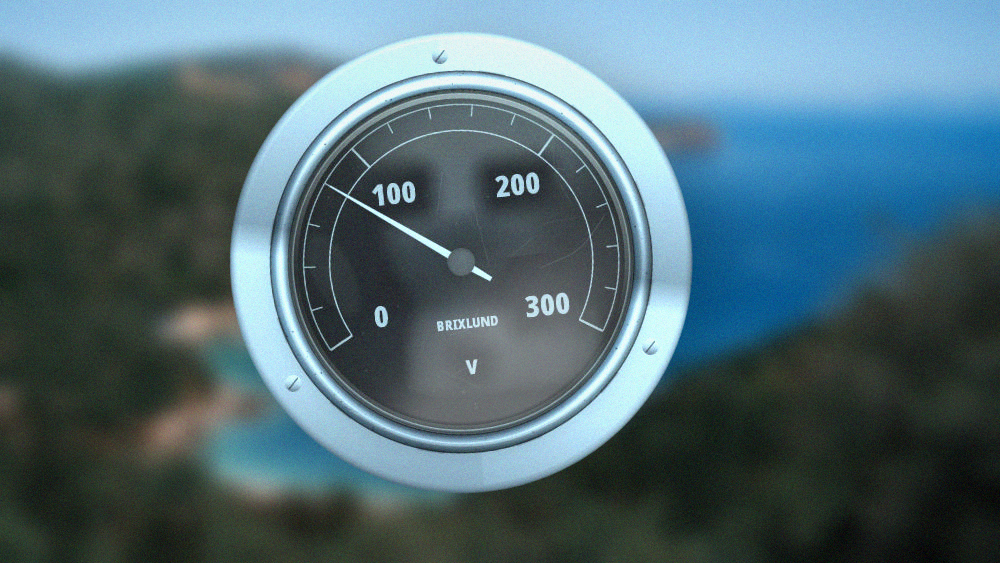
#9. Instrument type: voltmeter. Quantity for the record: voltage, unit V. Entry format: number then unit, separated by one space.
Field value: 80 V
